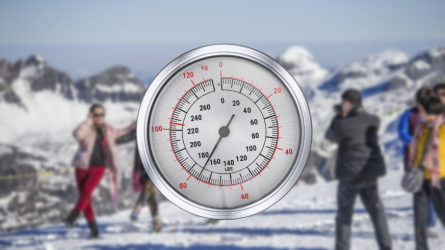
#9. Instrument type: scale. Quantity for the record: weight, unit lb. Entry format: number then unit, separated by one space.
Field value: 170 lb
